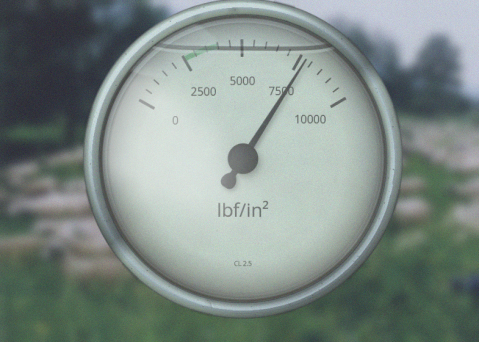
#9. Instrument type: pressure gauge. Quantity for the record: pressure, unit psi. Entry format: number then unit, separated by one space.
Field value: 7750 psi
